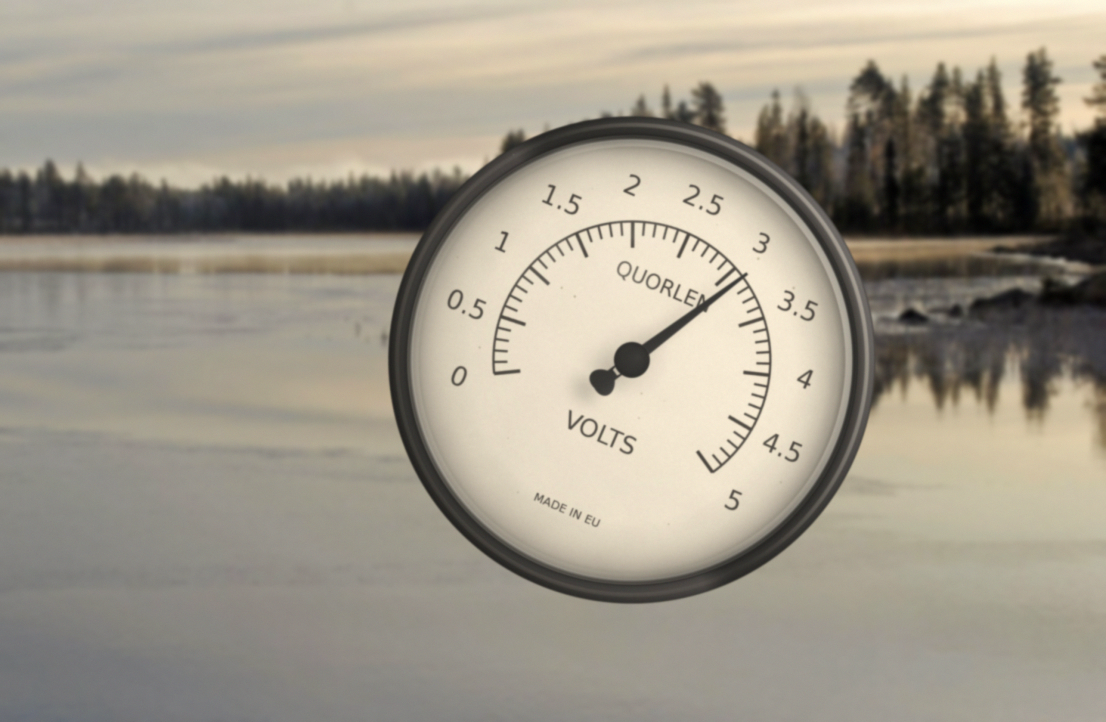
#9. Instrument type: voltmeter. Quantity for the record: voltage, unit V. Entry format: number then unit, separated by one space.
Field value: 3.1 V
